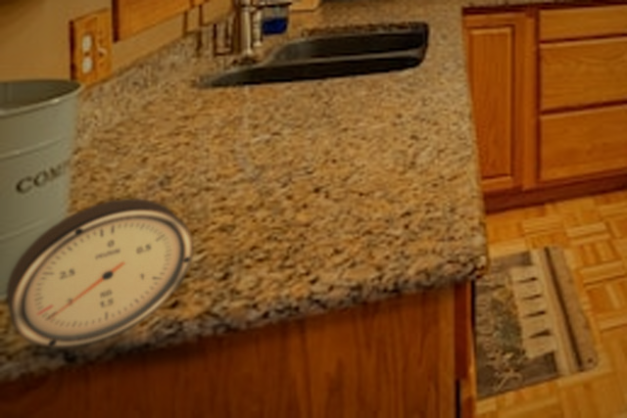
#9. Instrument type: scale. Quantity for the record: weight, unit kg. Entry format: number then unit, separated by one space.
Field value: 2 kg
